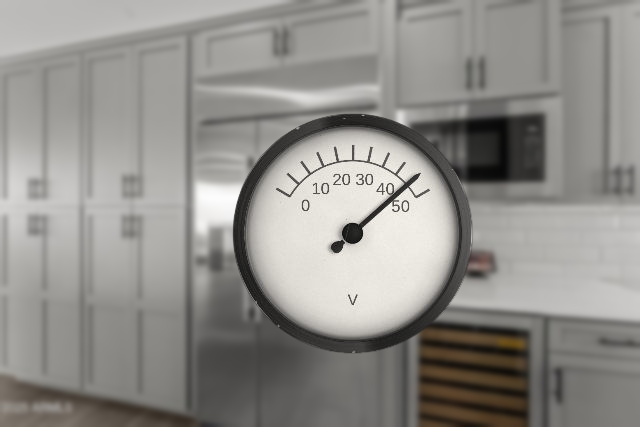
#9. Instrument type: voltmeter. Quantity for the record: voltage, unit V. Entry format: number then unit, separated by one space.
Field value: 45 V
